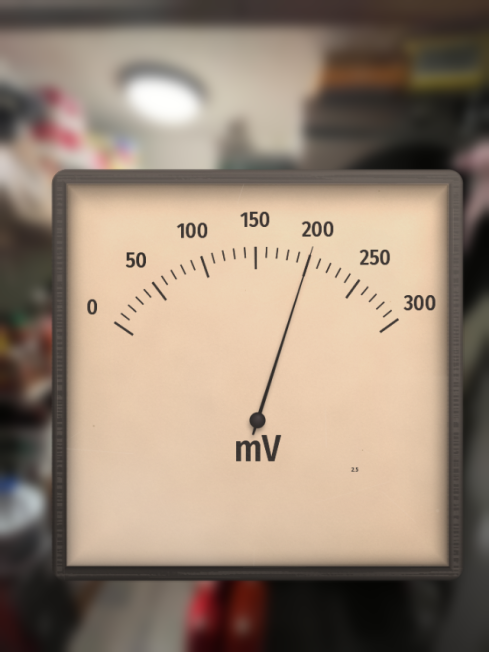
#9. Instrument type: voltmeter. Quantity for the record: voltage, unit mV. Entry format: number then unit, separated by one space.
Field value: 200 mV
